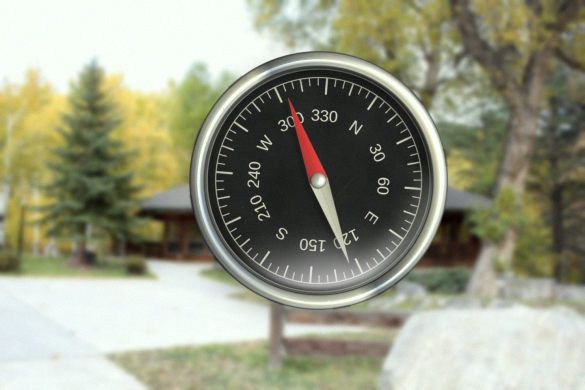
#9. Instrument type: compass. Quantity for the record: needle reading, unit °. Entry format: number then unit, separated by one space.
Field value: 305 °
